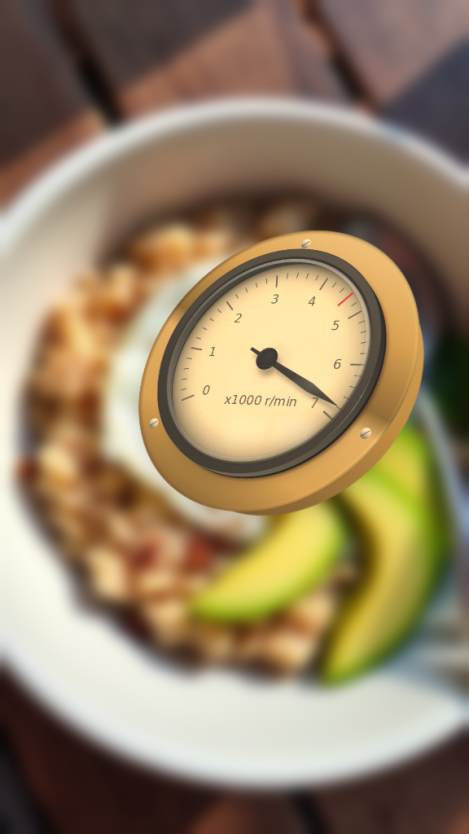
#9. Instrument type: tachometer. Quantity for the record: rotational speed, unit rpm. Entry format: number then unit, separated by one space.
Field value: 6800 rpm
